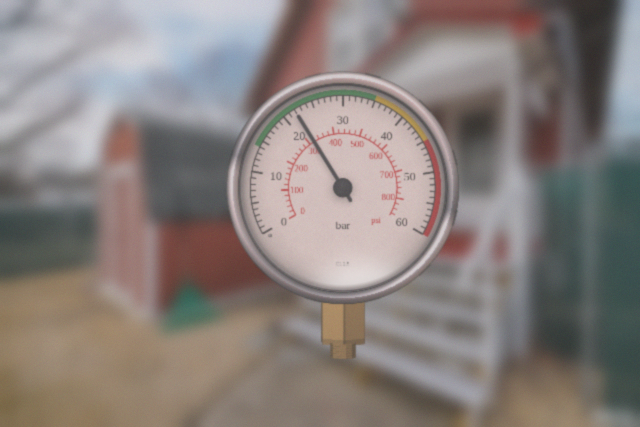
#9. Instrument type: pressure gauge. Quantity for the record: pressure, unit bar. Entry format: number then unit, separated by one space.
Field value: 22 bar
